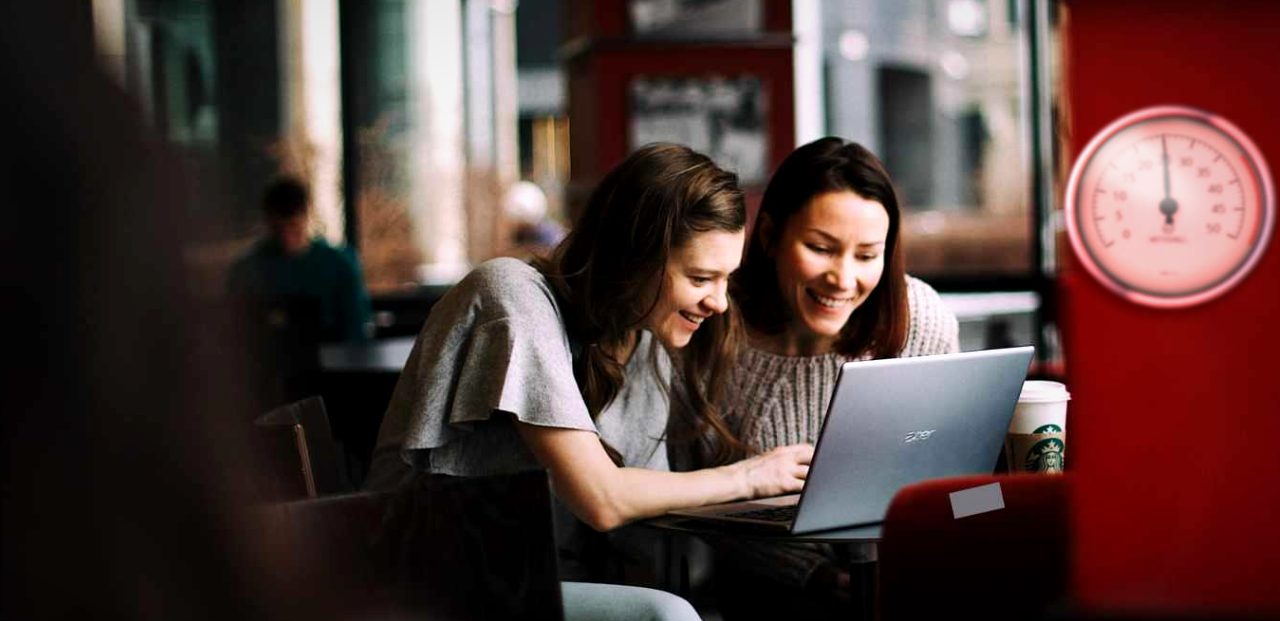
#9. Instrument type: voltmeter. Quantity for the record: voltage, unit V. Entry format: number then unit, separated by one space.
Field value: 25 V
